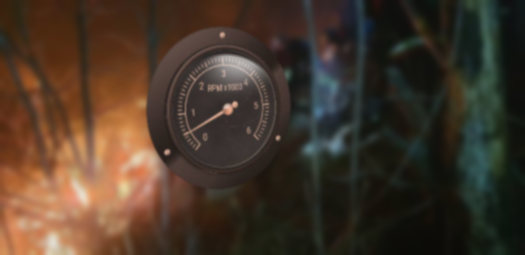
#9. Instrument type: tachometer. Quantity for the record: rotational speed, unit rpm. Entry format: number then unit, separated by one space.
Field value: 500 rpm
